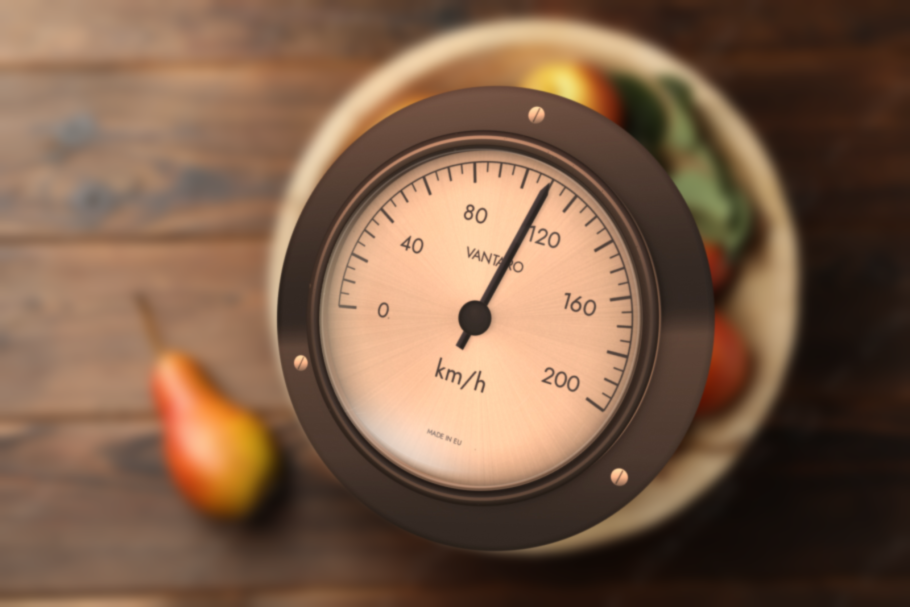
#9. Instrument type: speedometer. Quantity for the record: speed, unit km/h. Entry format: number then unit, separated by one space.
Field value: 110 km/h
